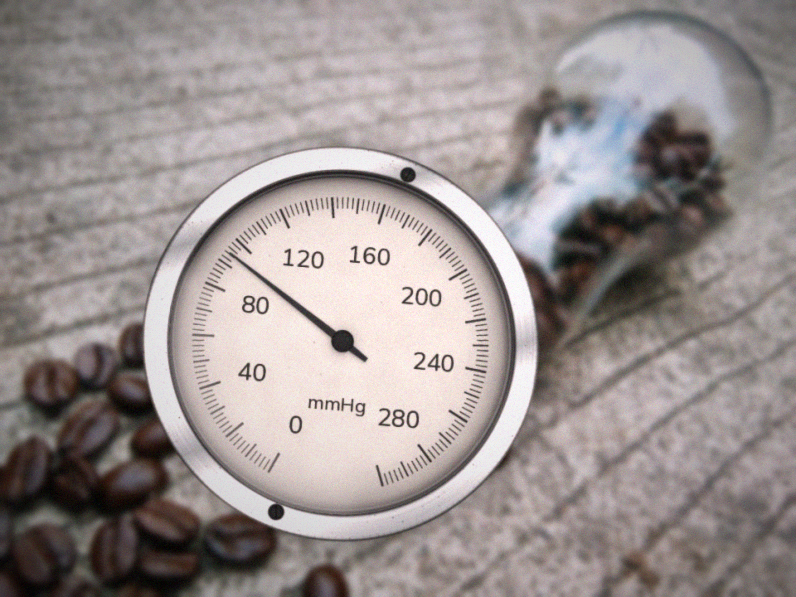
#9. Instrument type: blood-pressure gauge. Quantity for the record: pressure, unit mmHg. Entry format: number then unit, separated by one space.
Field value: 94 mmHg
